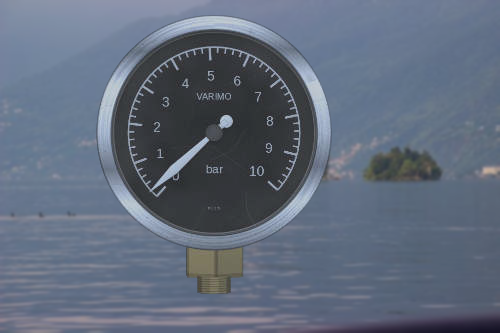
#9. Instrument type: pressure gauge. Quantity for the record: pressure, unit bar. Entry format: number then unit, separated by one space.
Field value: 0.2 bar
